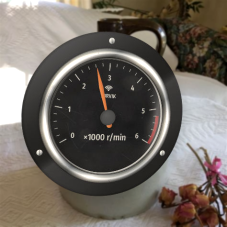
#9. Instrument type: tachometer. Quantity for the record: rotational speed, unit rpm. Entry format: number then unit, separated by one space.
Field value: 2600 rpm
